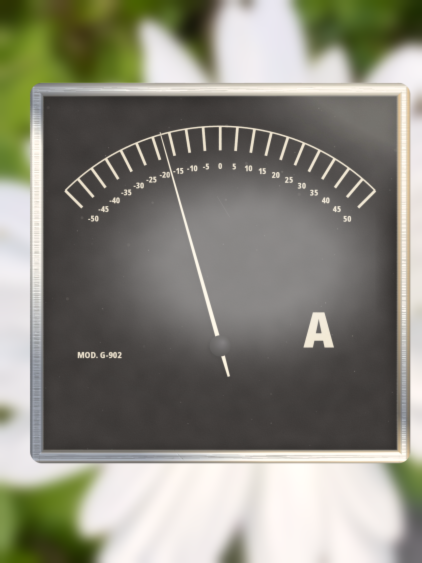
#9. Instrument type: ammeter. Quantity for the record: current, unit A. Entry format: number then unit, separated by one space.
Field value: -17.5 A
